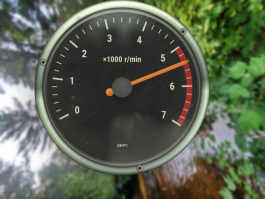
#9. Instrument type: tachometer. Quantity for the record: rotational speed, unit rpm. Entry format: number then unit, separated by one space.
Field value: 5400 rpm
